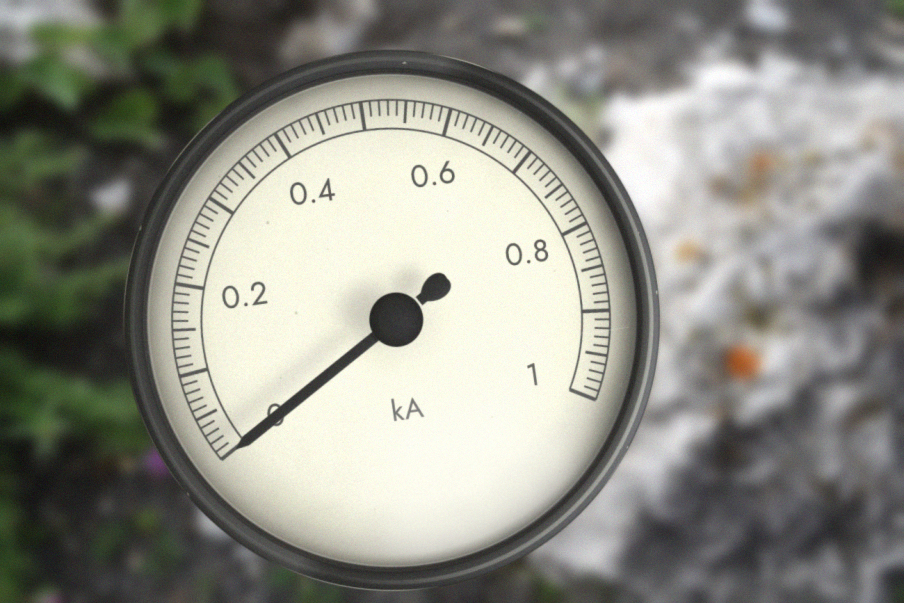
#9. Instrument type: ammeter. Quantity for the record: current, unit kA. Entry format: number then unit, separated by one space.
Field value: 0 kA
